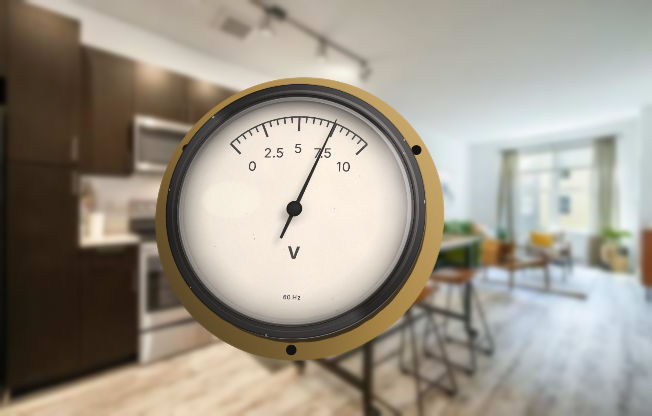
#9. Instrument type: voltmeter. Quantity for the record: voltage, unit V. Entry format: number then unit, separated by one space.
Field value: 7.5 V
